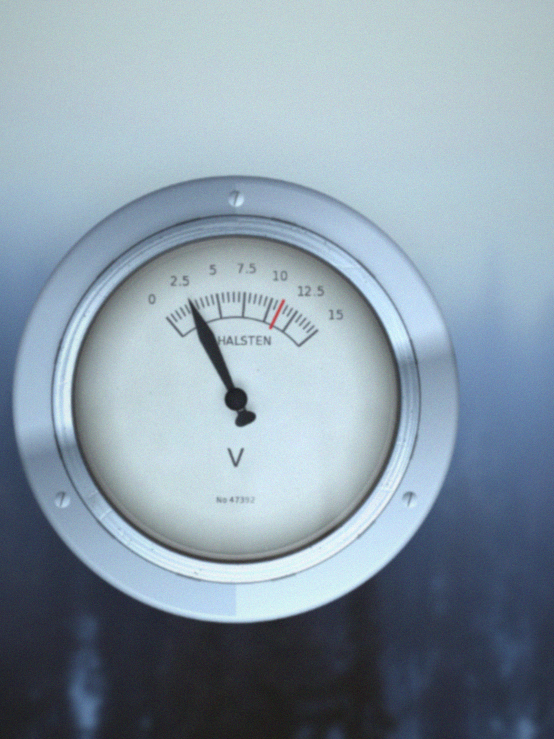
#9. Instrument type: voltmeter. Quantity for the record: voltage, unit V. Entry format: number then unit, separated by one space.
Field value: 2.5 V
